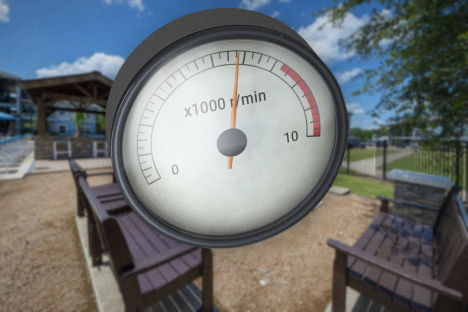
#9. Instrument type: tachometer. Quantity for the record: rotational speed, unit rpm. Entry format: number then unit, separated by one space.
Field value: 5750 rpm
